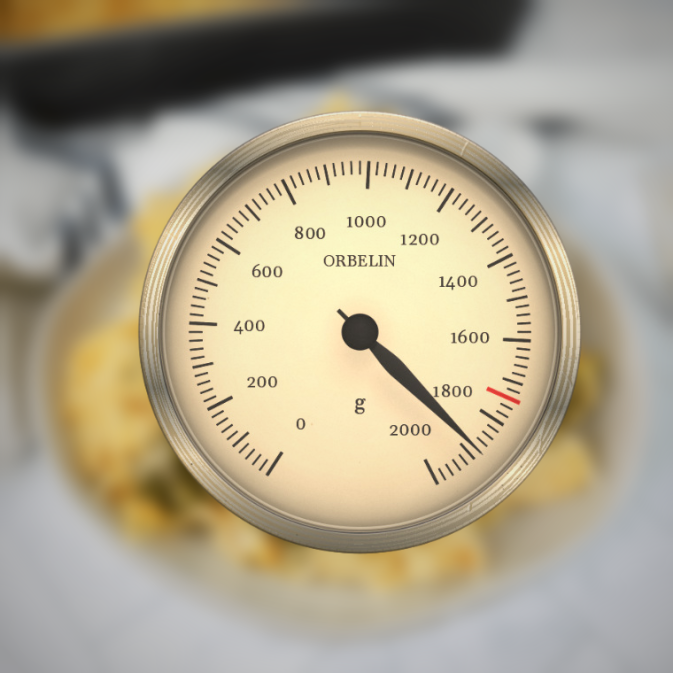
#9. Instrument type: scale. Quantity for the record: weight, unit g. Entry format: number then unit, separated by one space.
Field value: 1880 g
